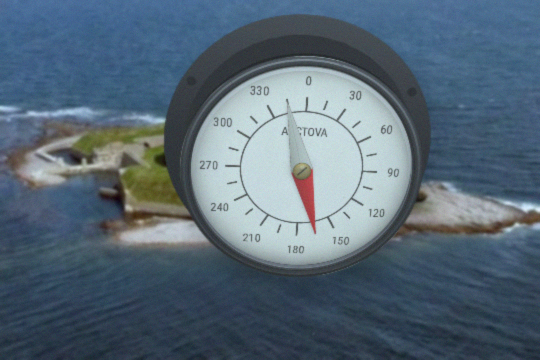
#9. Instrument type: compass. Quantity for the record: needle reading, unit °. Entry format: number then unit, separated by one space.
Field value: 165 °
